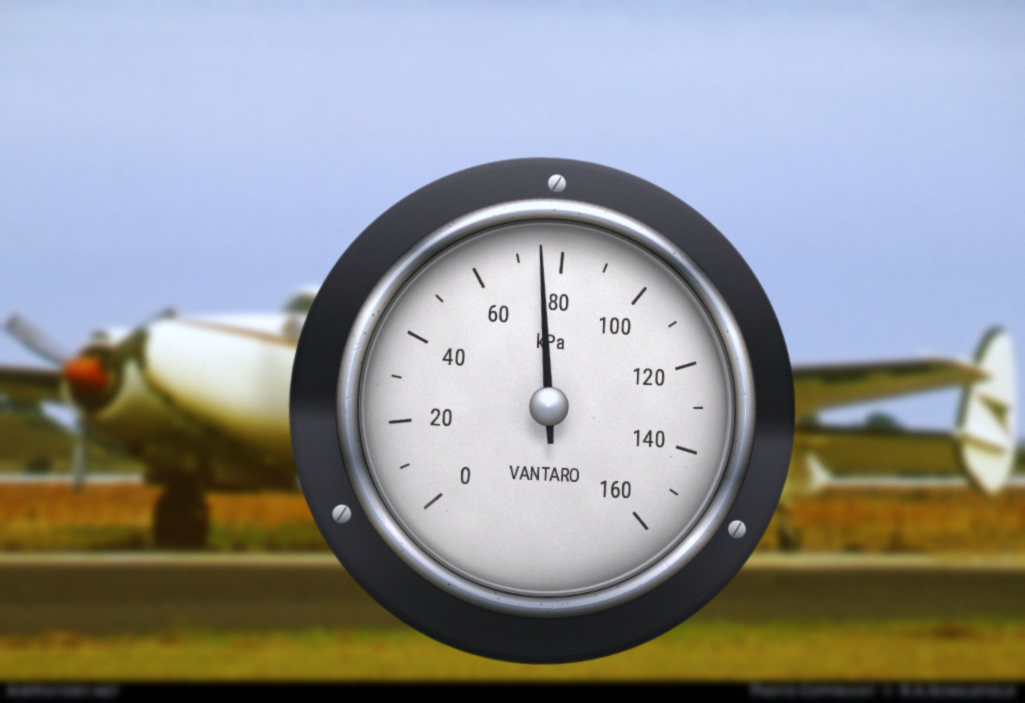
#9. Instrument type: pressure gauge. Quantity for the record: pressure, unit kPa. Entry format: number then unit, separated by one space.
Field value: 75 kPa
